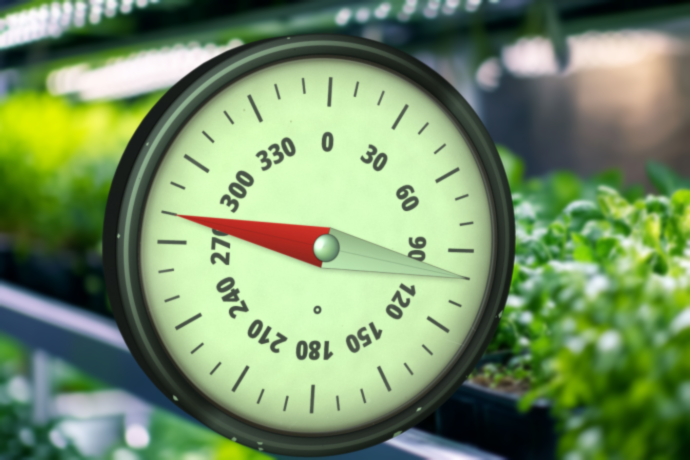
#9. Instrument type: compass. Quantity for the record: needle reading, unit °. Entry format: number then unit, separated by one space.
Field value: 280 °
